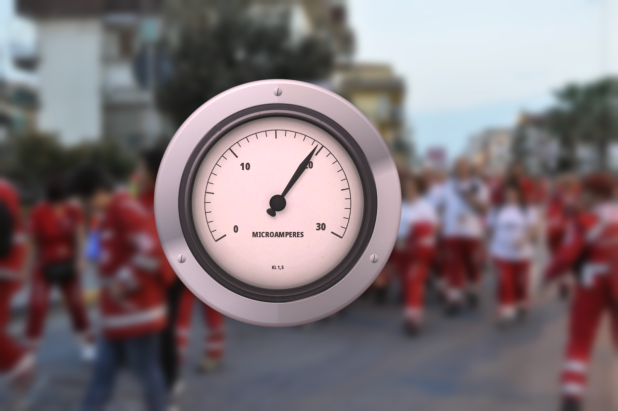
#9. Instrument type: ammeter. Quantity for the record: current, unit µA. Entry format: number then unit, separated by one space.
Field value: 19.5 µA
